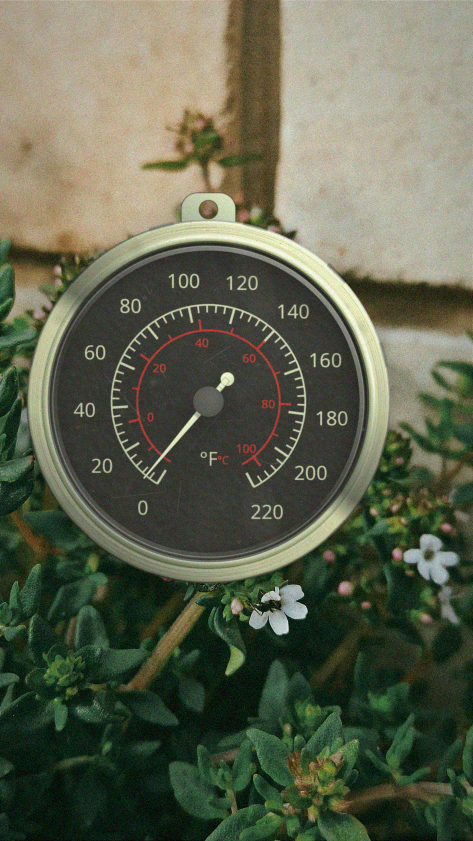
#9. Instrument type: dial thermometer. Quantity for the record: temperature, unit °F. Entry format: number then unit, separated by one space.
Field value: 6 °F
